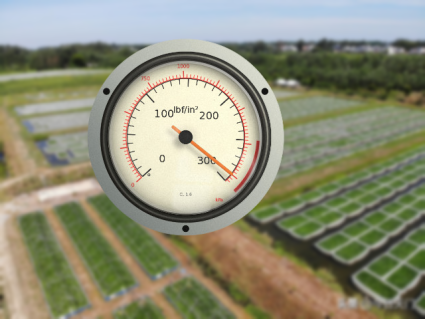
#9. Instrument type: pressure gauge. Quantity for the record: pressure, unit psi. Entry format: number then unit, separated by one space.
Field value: 290 psi
